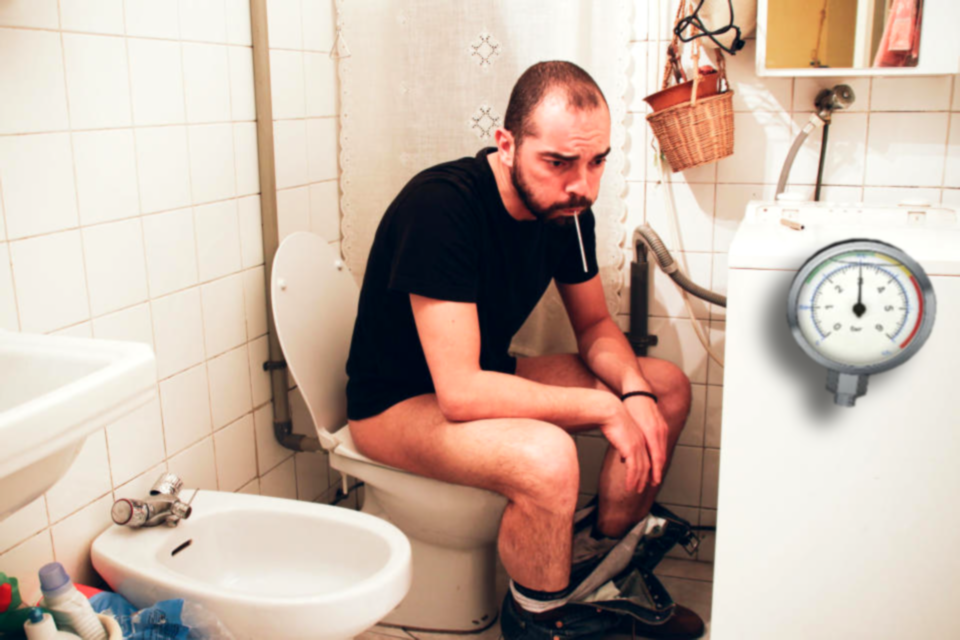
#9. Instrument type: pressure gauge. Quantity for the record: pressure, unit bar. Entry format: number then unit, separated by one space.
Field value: 3 bar
